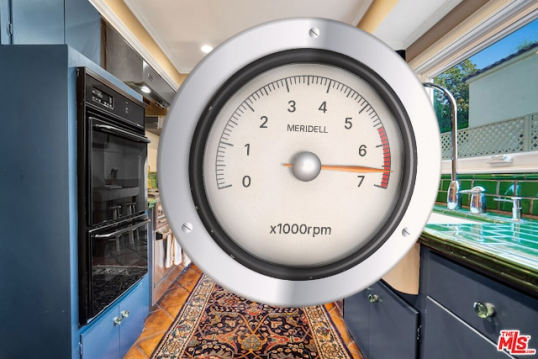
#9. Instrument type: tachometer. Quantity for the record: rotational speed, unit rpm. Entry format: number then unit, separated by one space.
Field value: 6600 rpm
